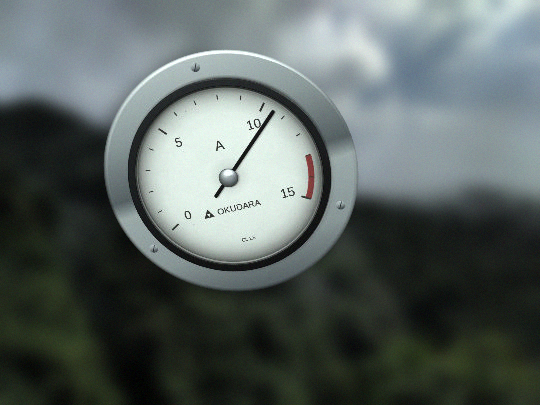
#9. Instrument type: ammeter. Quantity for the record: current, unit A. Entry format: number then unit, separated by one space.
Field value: 10.5 A
